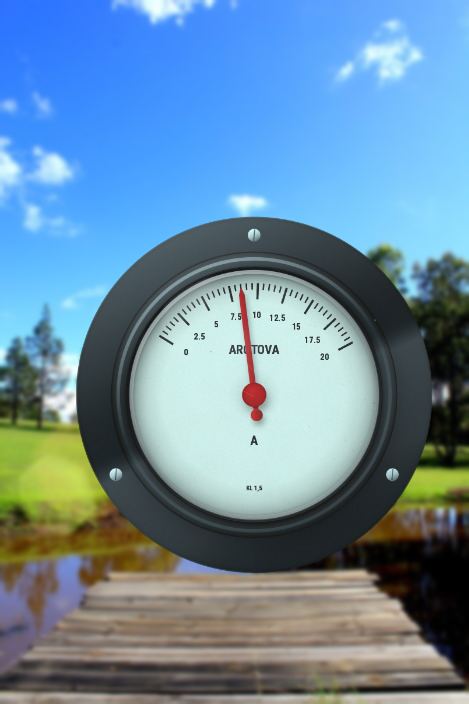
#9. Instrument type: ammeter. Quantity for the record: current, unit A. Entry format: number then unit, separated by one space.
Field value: 8.5 A
